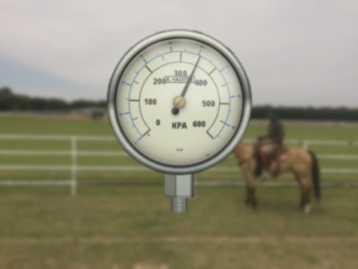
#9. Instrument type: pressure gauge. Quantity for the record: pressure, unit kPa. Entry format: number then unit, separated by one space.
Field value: 350 kPa
